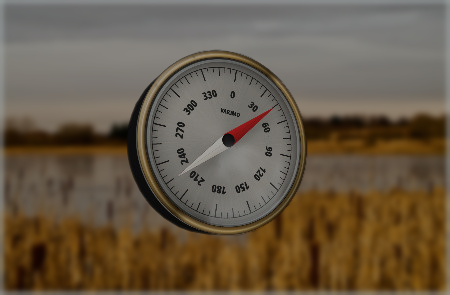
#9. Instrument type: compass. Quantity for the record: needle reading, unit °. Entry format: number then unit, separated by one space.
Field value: 45 °
